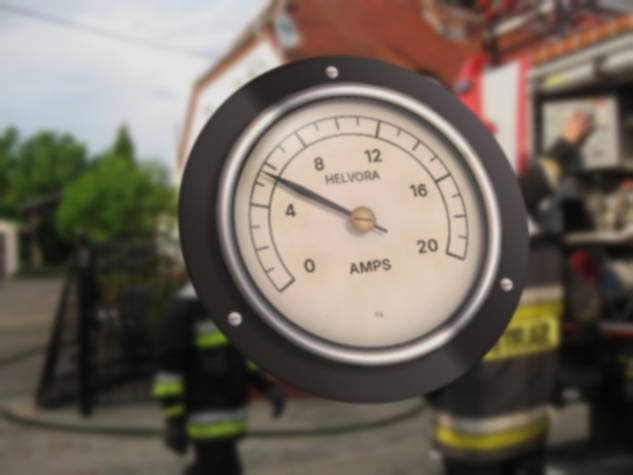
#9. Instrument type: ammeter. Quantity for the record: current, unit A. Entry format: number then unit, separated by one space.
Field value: 5.5 A
